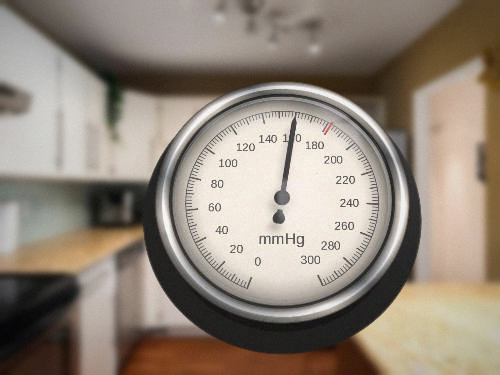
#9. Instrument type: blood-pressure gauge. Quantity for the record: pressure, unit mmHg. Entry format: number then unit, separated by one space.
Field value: 160 mmHg
